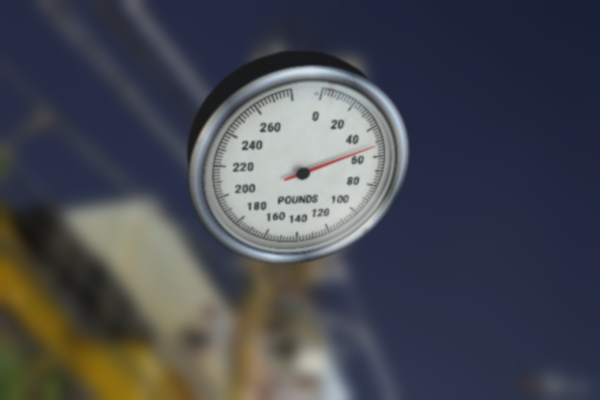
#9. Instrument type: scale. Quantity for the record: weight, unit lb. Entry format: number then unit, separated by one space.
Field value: 50 lb
